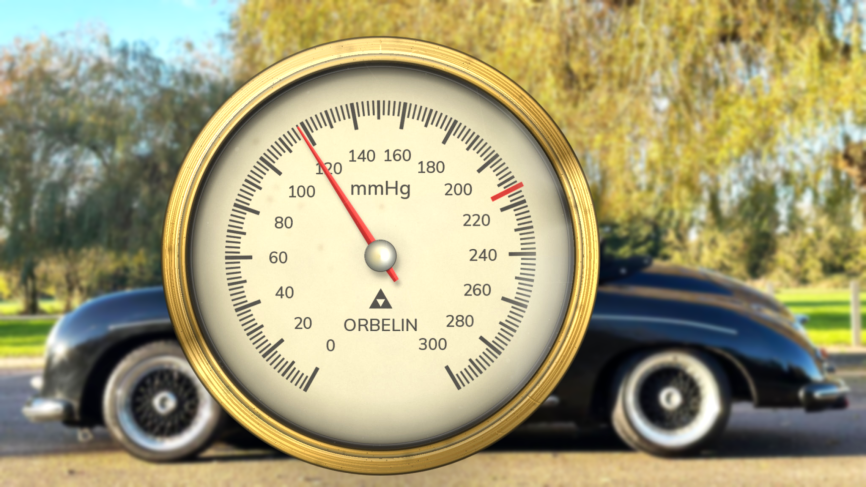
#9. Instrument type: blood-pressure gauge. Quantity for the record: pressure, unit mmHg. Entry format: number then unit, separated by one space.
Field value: 118 mmHg
